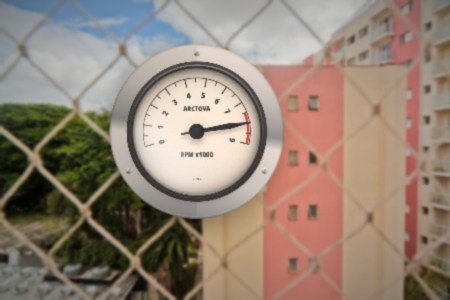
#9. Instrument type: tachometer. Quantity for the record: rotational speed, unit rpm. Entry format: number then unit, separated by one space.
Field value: 8000 rpm
